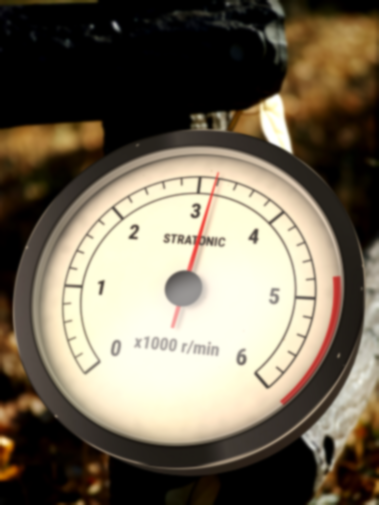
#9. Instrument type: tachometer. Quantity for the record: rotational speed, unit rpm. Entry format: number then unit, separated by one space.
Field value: 3200 rpm
